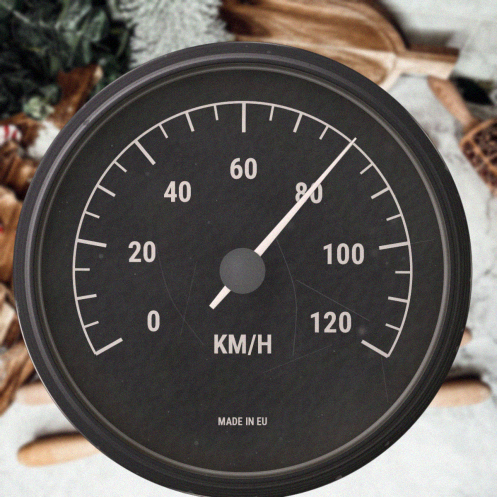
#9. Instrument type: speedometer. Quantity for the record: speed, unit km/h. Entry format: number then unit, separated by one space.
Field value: 80 km/h
